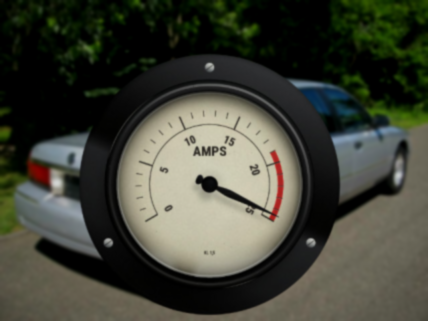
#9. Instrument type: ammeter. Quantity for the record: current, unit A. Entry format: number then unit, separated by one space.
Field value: 24.5 A
